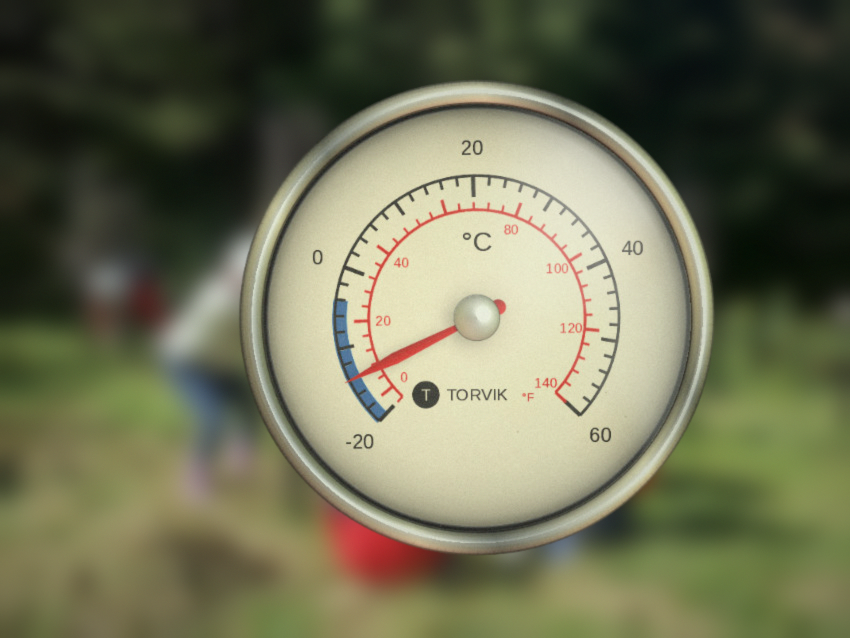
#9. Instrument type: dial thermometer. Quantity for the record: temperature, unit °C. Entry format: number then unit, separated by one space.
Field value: -14 °C
